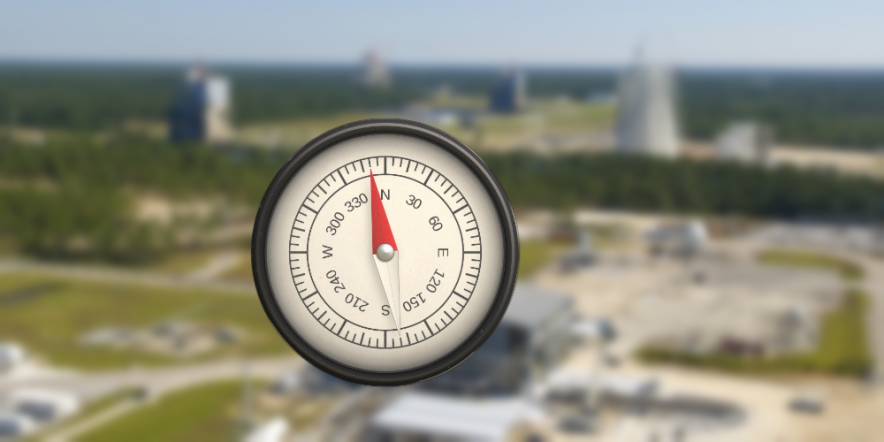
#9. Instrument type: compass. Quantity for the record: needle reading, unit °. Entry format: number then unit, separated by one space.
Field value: 350 °
